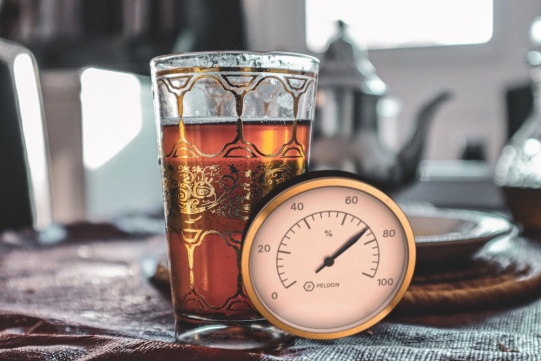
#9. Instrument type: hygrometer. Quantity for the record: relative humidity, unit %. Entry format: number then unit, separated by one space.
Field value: 72 %
